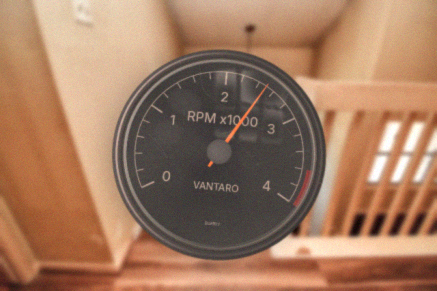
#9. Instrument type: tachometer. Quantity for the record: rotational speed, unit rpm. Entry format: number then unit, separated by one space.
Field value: 2500 rpm
